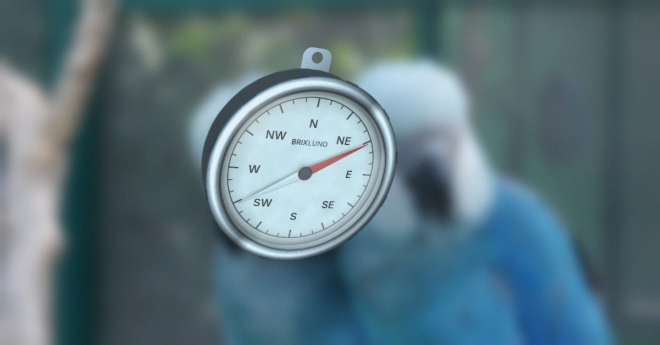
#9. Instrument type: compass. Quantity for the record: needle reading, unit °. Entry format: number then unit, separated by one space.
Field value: 60 °
